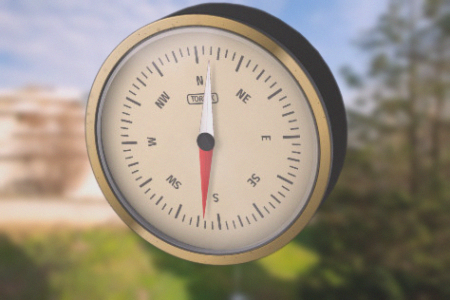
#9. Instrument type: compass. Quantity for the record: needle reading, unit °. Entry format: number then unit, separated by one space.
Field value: 190 °
